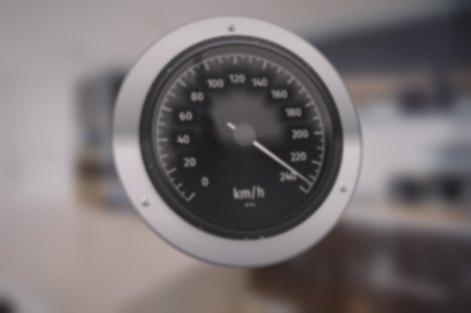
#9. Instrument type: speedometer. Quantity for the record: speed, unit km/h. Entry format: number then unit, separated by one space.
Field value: 235 km/h
